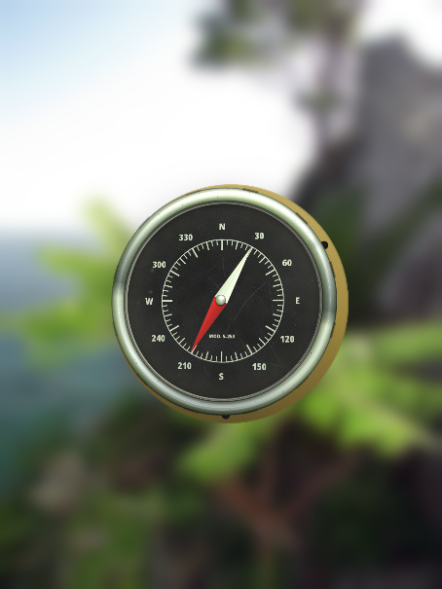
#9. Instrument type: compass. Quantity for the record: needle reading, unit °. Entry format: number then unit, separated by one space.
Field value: 210 °
